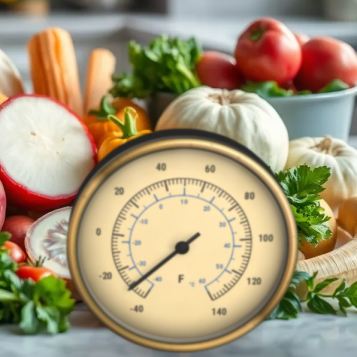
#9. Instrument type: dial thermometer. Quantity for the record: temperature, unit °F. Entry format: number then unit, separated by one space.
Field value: -30 °F
